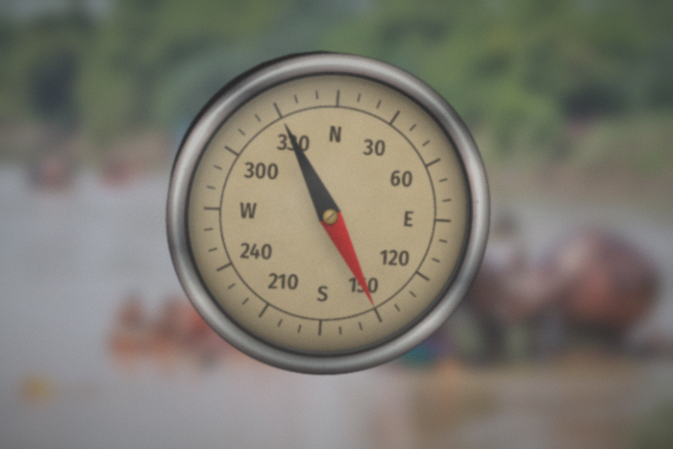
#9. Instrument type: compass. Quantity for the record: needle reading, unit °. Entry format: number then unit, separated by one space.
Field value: 150 °
